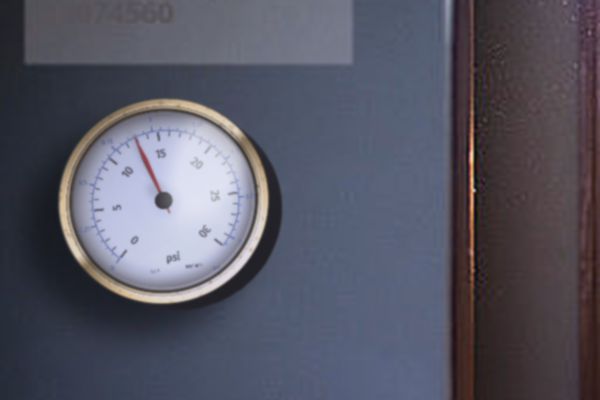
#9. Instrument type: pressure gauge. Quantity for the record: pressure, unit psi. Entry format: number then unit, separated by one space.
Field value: 13 psi
